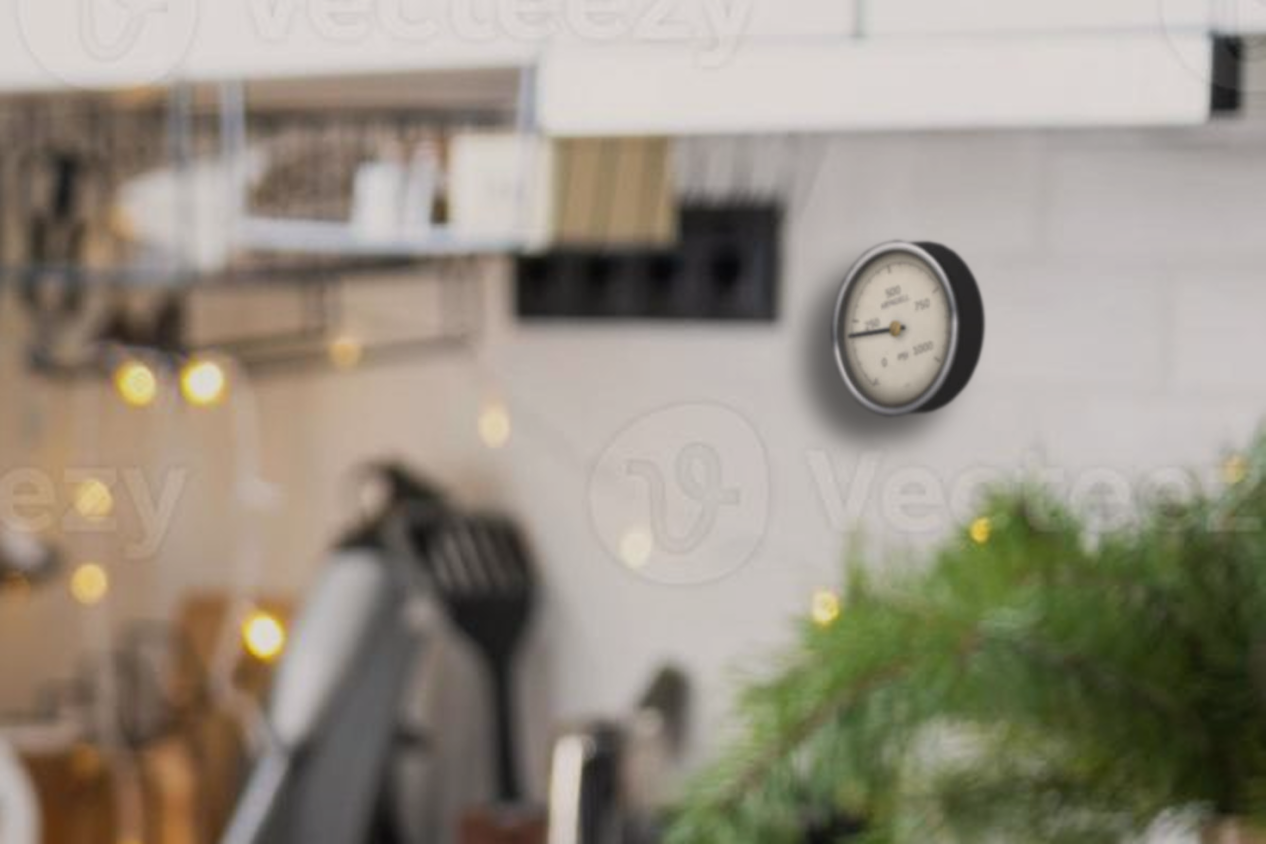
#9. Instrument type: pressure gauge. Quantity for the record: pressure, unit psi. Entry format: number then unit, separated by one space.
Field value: 200 psi
